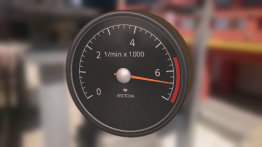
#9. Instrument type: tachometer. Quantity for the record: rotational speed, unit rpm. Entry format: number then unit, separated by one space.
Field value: 6400 rpm
